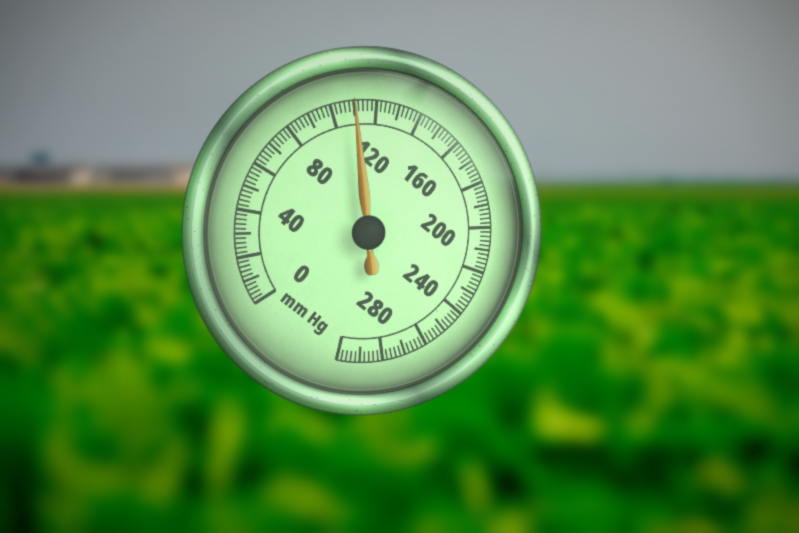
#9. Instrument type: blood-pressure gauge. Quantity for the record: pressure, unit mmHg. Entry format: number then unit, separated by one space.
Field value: 110 mmHg
